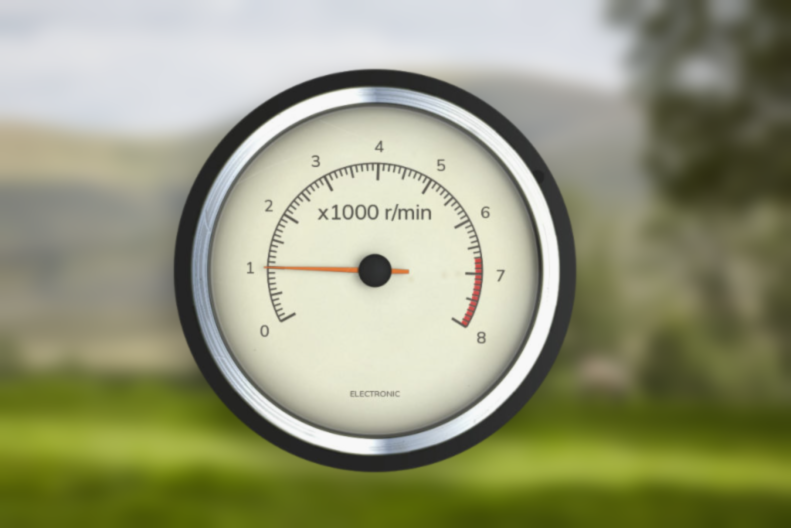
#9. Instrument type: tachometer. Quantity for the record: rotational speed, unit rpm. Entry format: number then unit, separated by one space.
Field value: 1000 rpm
